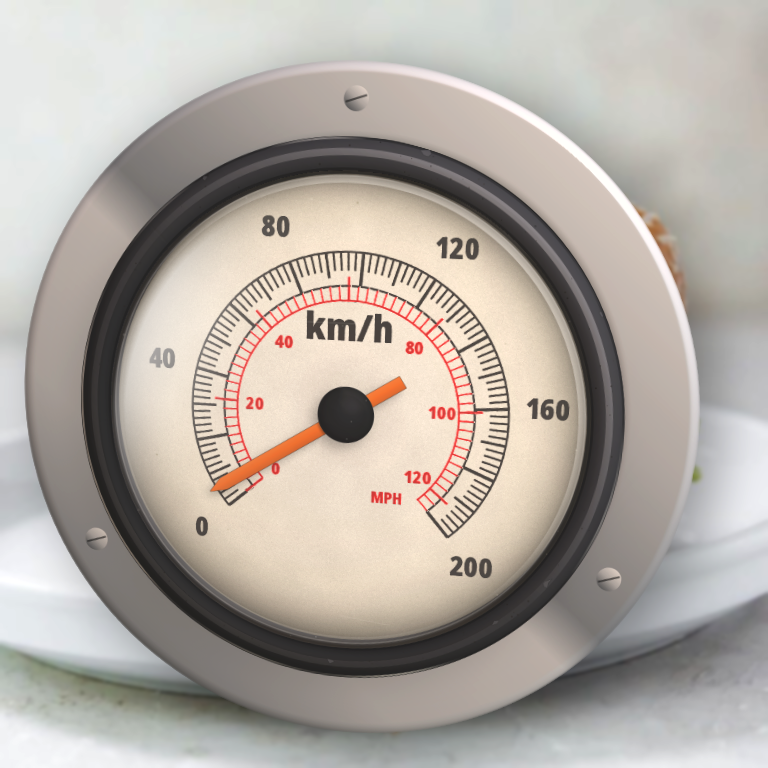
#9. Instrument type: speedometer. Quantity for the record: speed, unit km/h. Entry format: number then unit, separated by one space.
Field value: 6 km/h
